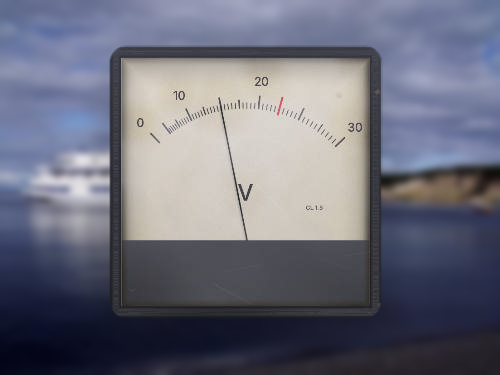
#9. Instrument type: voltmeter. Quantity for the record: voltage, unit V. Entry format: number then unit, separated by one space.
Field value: 15 V
